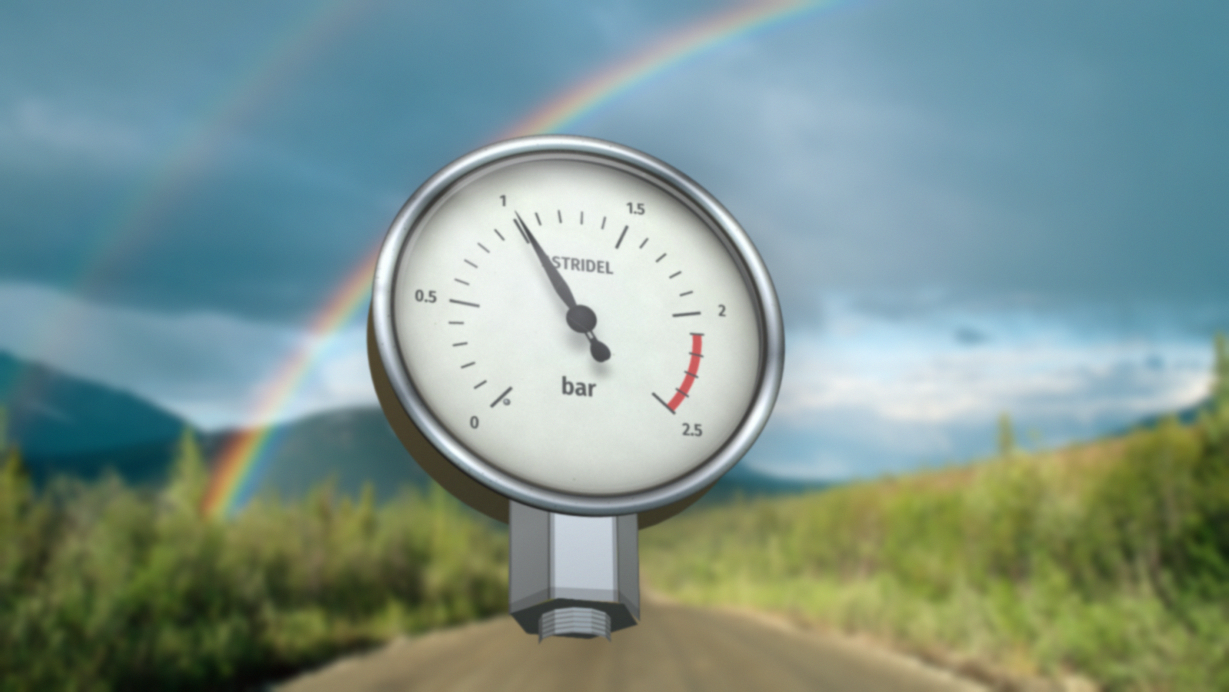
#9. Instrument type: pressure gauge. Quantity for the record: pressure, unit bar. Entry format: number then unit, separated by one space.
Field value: 1 bar
